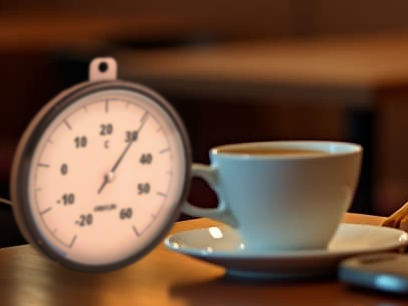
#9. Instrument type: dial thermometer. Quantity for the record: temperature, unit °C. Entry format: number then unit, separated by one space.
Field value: 30 °C
